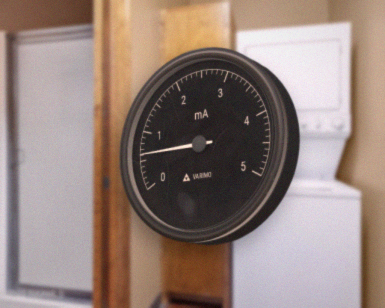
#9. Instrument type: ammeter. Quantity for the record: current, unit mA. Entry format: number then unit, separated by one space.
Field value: 0.6 mA
